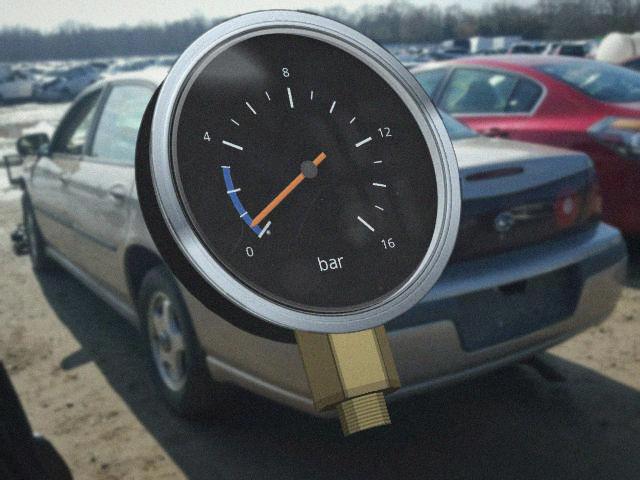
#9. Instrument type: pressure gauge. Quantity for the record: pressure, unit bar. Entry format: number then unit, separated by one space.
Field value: 0.5 bar
